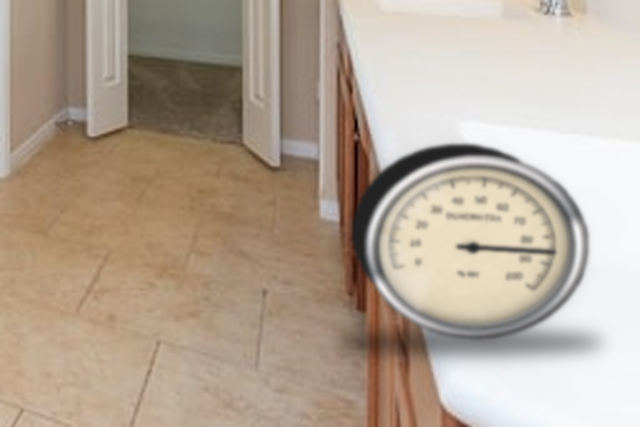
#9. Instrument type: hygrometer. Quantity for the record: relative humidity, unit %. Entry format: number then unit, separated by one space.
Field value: 85 %
